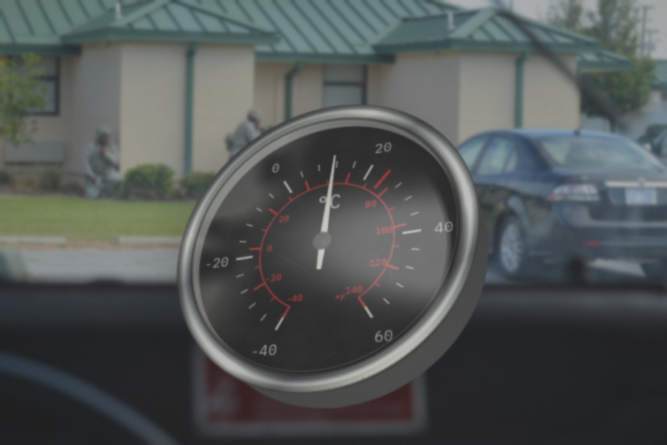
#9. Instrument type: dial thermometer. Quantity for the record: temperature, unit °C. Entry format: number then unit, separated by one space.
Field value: 12 °C
